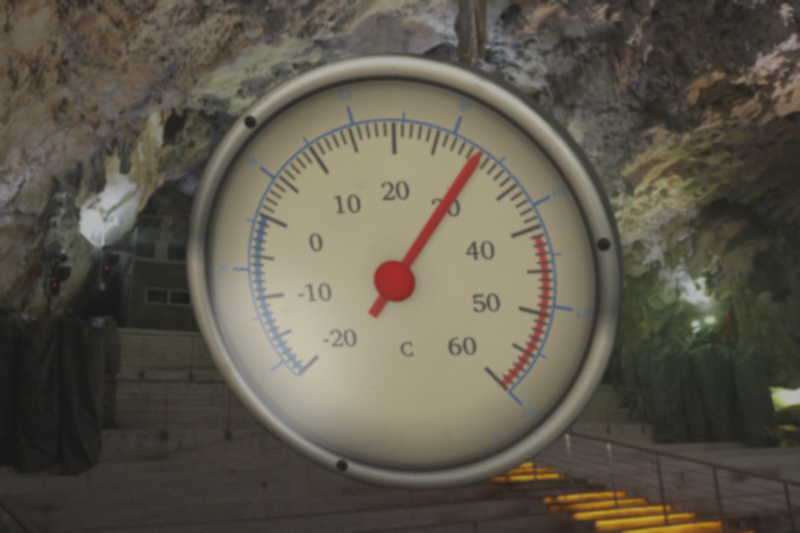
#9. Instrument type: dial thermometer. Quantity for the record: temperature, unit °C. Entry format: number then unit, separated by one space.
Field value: 30 °C
